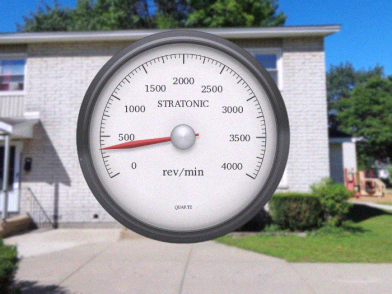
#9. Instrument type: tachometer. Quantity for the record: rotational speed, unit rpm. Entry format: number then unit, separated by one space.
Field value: 350 rpm
